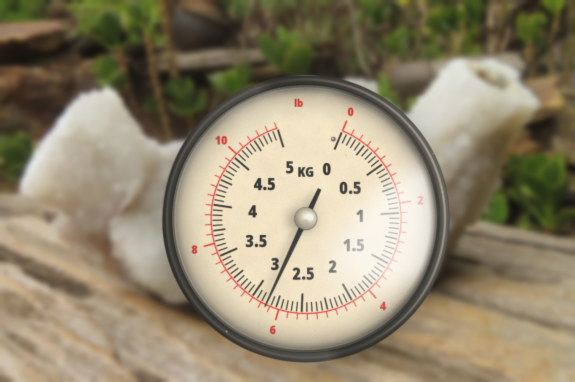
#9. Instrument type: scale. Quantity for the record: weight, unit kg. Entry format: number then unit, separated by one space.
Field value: 2.85 kg
